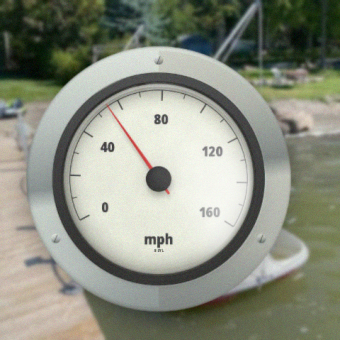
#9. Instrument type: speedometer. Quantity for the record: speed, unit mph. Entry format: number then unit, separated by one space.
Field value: 55 mph
